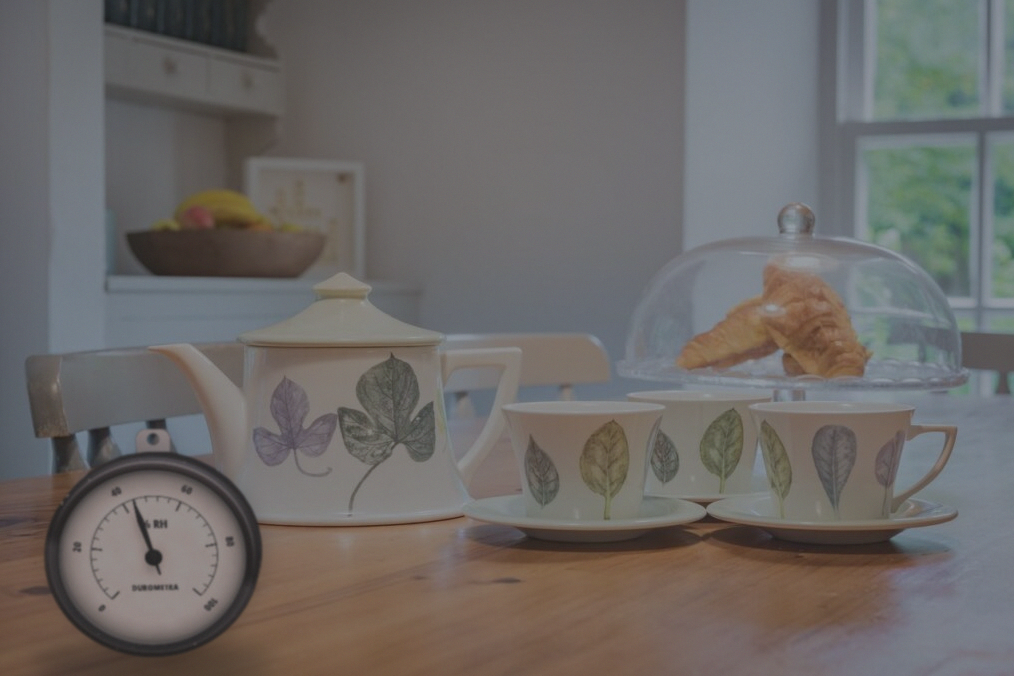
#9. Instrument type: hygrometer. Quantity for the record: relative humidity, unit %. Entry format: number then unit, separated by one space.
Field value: 44 %
